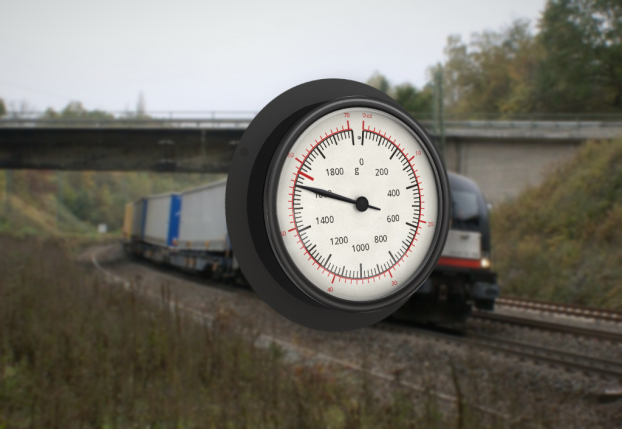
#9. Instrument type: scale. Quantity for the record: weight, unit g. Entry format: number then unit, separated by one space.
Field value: 1600 g
